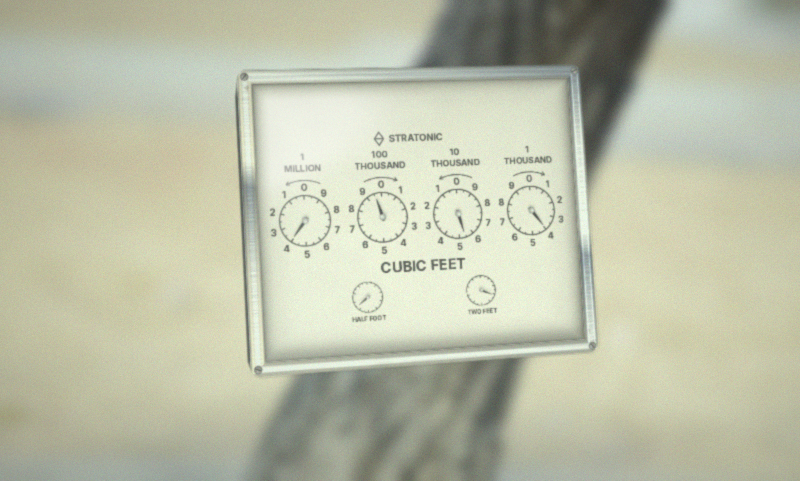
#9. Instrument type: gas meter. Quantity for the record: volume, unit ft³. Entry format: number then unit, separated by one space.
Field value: 395400 ft³
